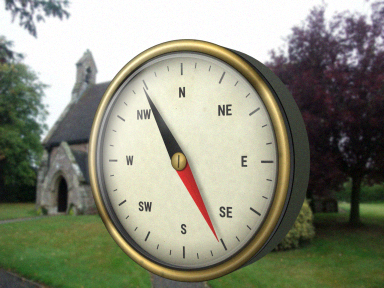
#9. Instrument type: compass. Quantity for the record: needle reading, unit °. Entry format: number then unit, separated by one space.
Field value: 150 °
